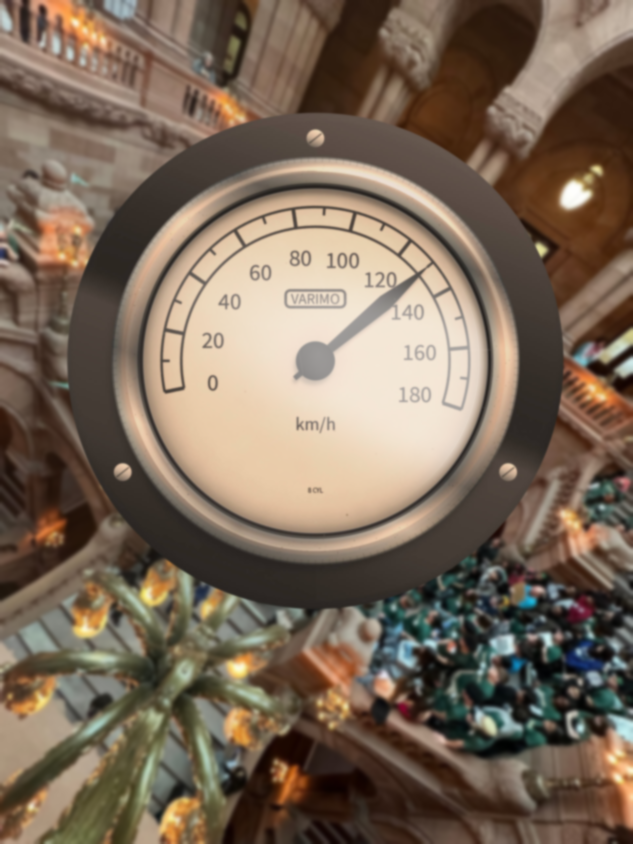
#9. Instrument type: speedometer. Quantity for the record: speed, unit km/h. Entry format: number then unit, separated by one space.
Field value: 130 km/h
